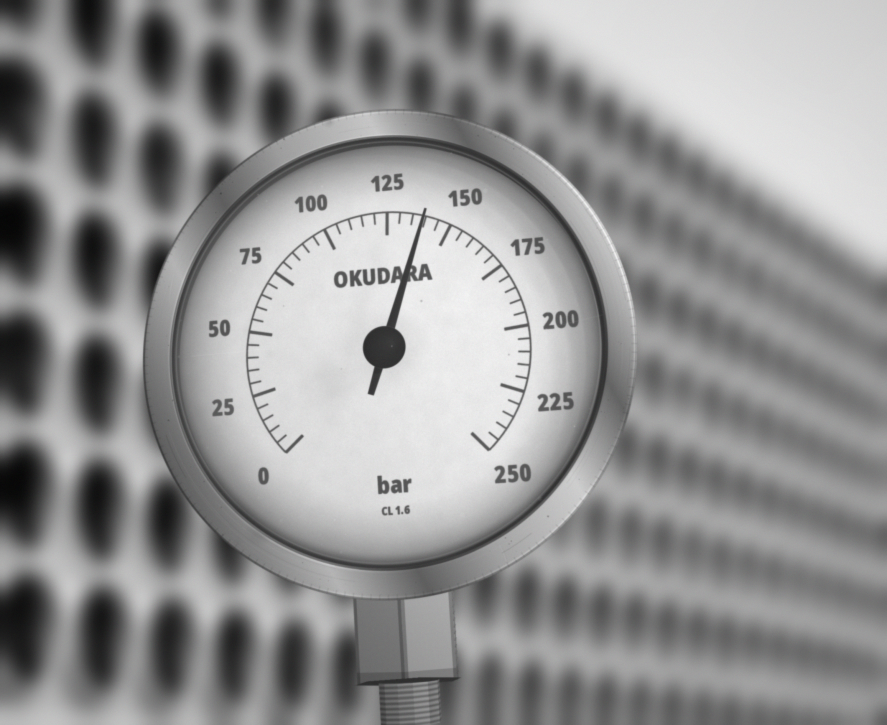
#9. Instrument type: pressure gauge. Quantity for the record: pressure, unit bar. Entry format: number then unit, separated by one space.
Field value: 140 bar
